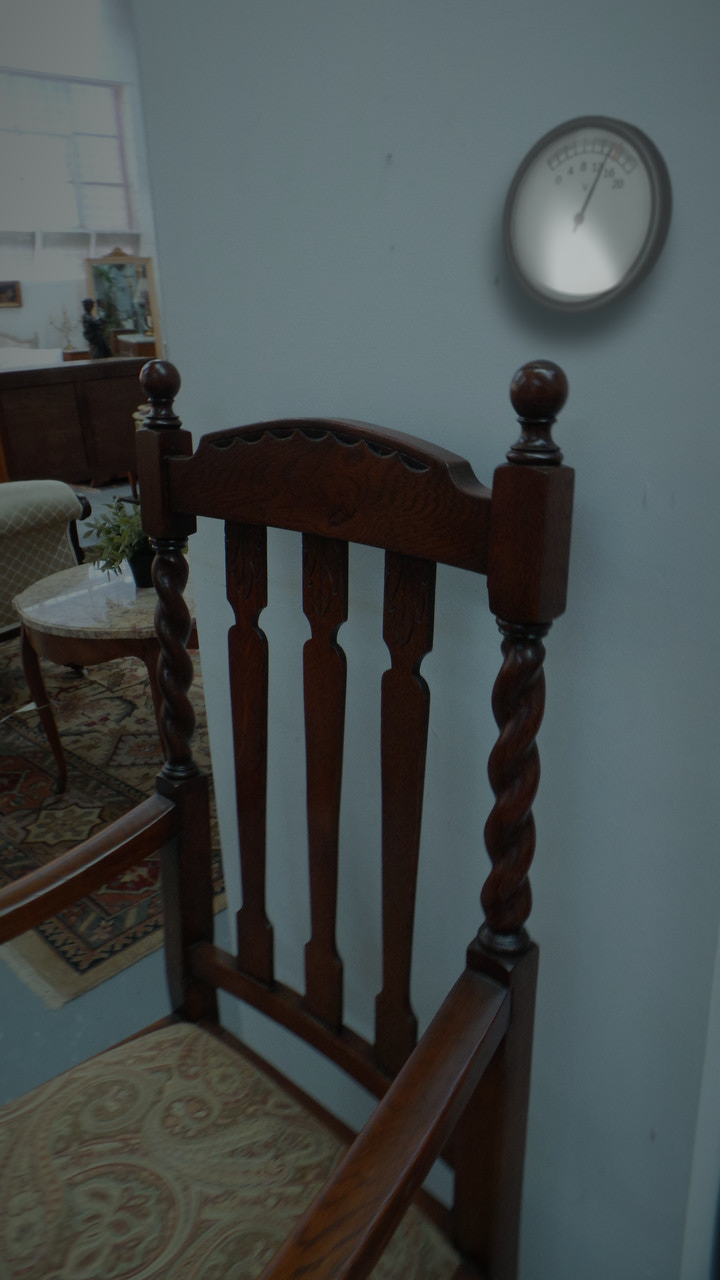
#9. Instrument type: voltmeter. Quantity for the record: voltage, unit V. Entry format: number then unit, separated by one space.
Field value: 14 V
